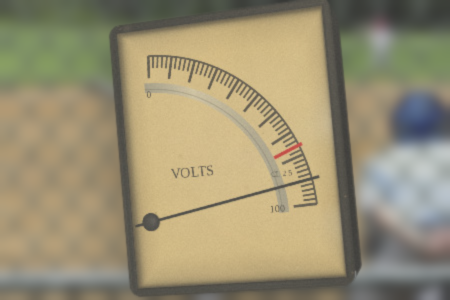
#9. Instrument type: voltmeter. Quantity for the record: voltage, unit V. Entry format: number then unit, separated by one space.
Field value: 90 V
